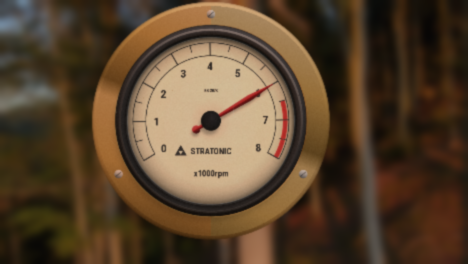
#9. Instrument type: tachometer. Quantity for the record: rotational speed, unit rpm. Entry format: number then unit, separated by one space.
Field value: 6000 rpm
